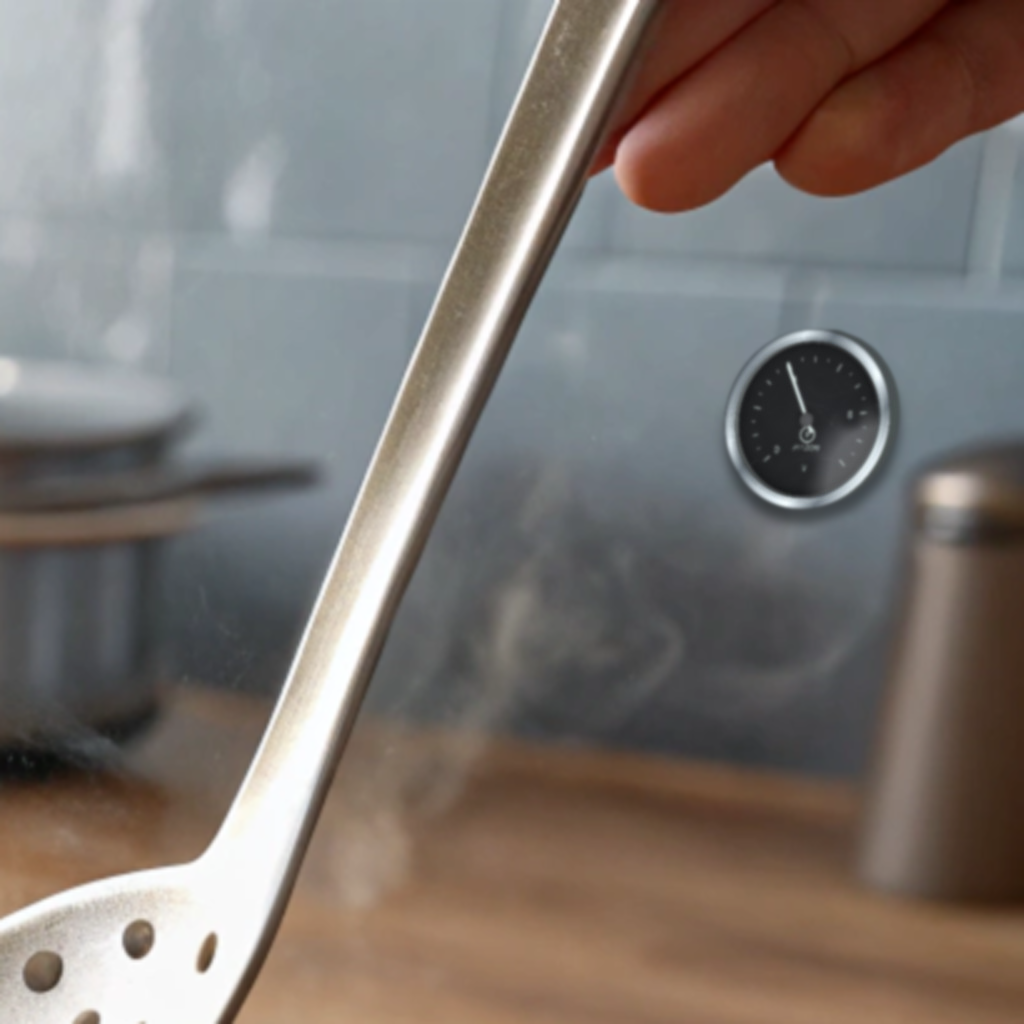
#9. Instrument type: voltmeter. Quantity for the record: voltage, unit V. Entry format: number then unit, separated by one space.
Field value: 4 V
